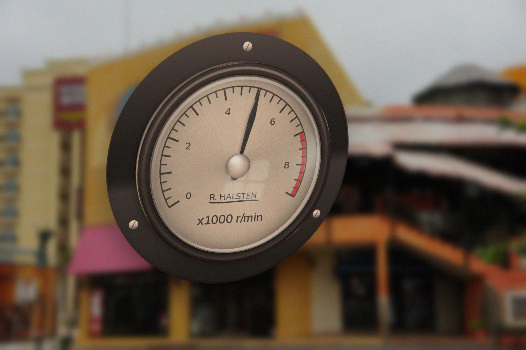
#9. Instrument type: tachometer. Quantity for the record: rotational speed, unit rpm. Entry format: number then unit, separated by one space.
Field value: 5000 rpm
